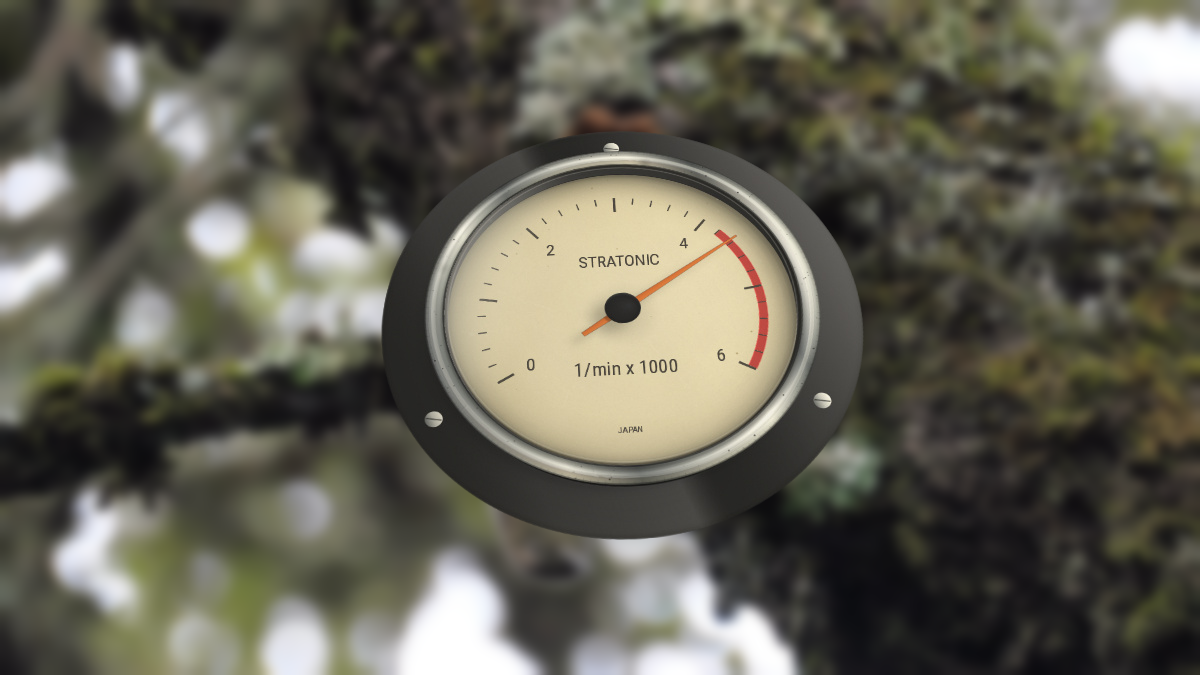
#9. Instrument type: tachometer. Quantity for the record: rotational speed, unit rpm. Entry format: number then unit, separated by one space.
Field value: 4400 rpm
